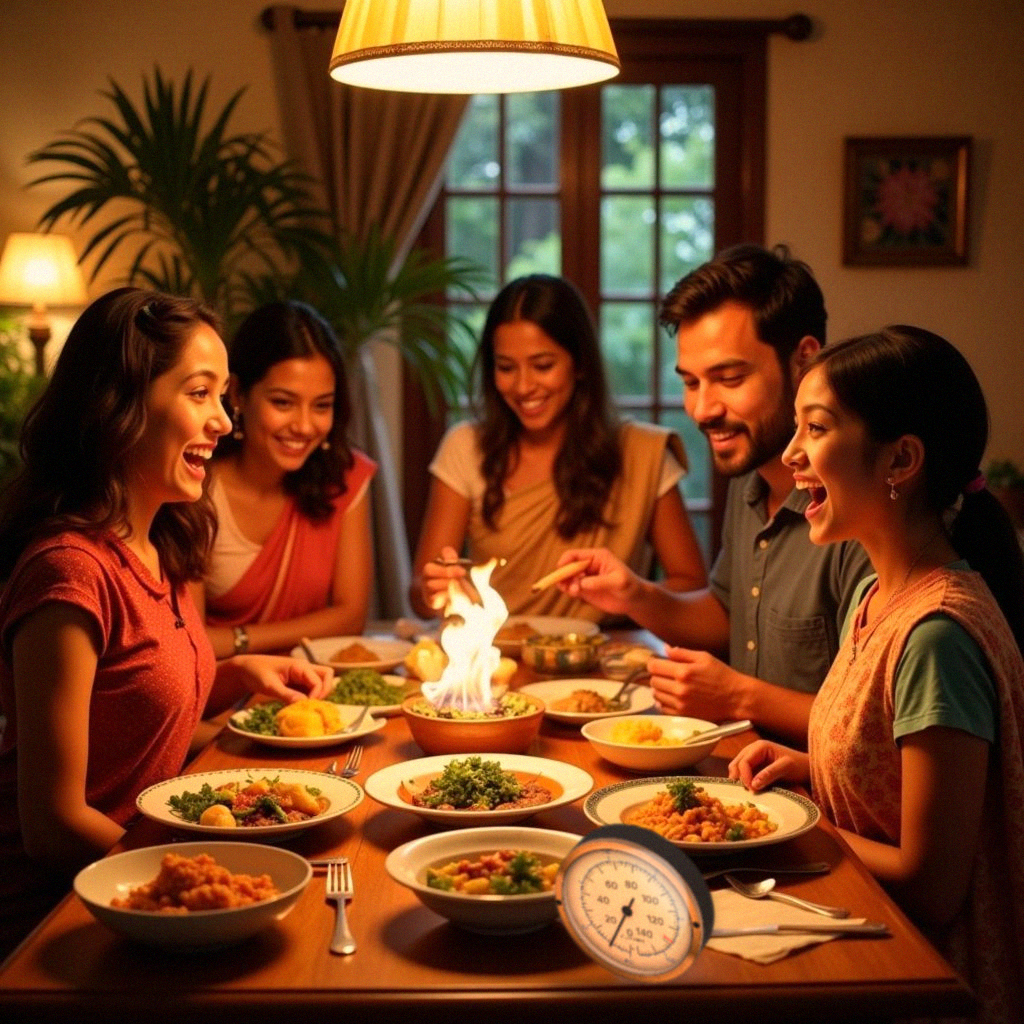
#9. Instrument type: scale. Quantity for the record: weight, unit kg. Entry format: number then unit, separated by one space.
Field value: 10 kg
